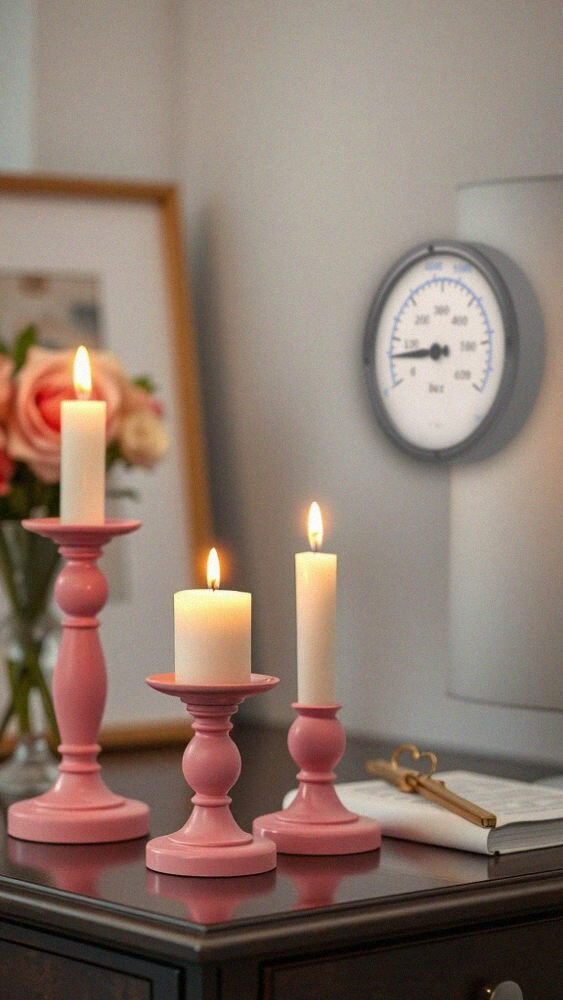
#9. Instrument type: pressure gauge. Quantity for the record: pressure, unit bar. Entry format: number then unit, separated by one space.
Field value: 60 bar
